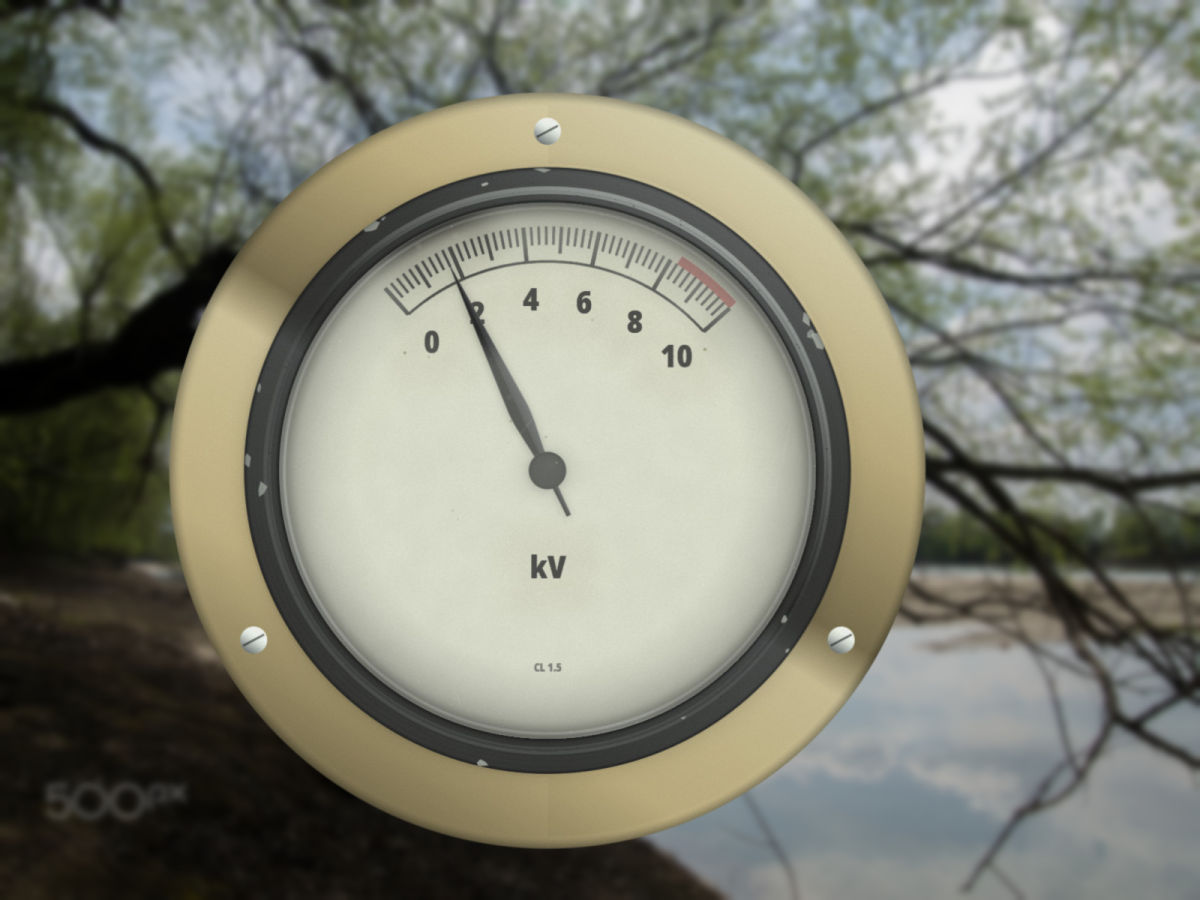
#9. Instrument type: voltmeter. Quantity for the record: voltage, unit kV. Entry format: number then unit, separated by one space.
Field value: 1.8 kV
